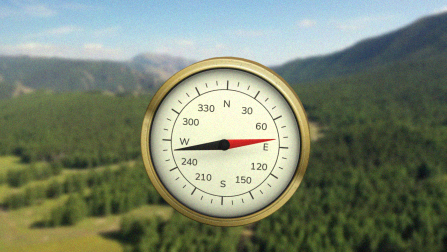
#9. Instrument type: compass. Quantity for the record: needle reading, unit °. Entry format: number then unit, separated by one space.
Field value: 80 °
